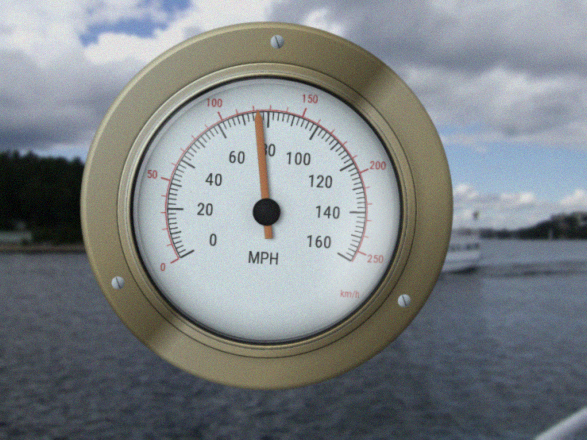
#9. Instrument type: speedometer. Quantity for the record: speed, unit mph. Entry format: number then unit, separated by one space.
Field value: 76 mph
